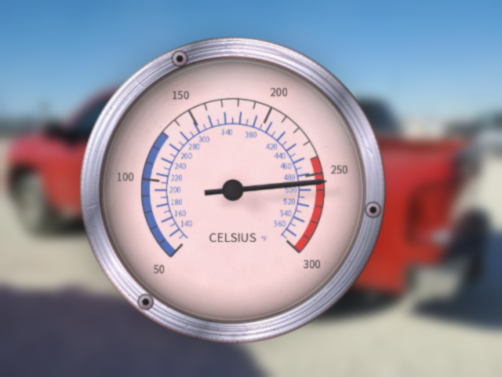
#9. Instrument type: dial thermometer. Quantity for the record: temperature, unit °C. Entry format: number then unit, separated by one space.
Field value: 255 °C
